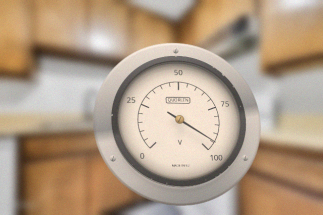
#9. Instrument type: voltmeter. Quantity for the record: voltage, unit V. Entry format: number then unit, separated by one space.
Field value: 95 V
